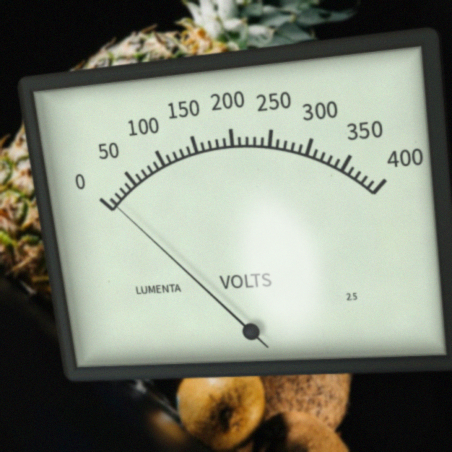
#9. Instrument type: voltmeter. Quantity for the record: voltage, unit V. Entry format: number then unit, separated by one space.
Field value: 10 V
